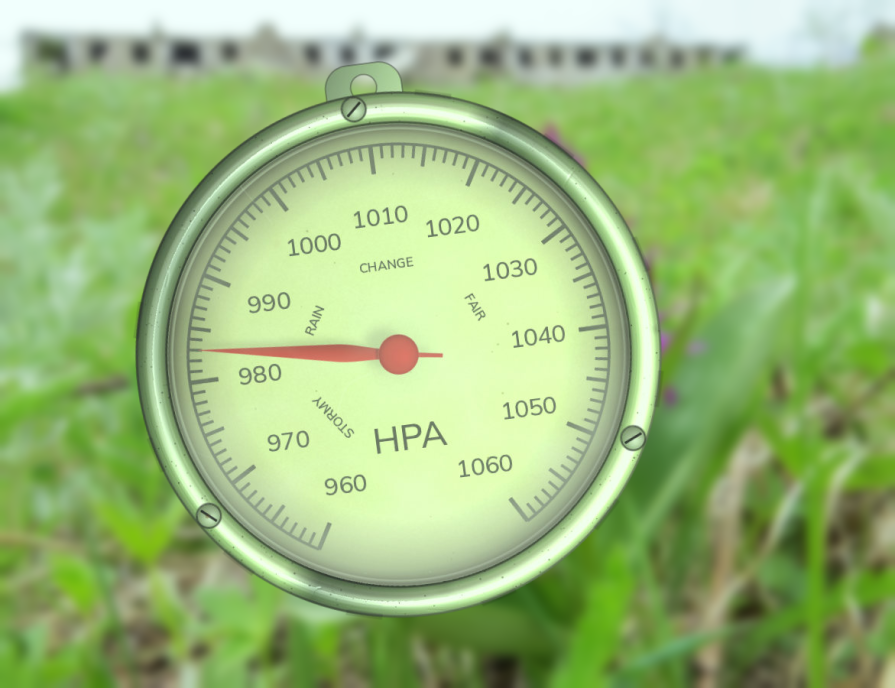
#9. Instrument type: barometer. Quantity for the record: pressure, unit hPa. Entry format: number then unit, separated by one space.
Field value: 983 hPa
